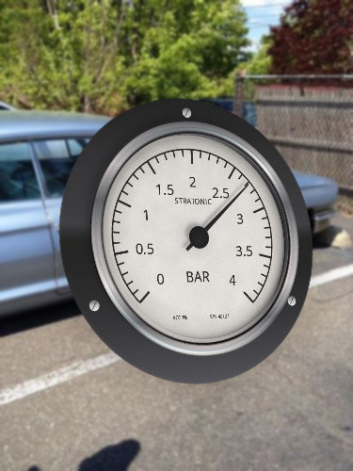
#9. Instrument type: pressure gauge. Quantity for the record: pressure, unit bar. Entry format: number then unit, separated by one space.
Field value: 2.7 bar
